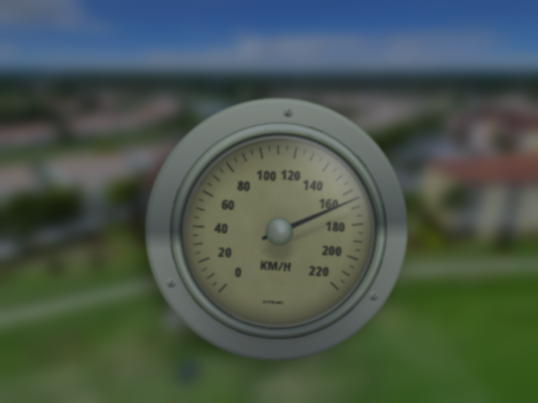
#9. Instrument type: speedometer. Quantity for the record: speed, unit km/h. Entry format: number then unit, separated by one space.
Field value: 165 km/h
